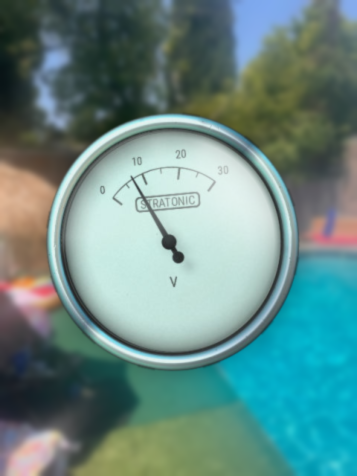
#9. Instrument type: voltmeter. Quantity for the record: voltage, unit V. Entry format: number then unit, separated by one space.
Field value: 7.5 V
